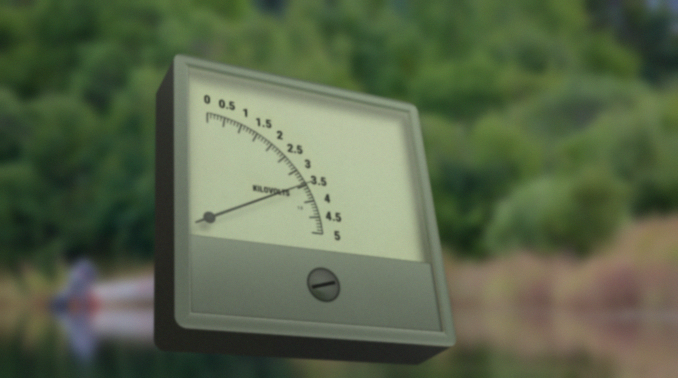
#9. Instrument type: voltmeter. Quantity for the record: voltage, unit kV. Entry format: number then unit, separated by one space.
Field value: 3.5 kV
